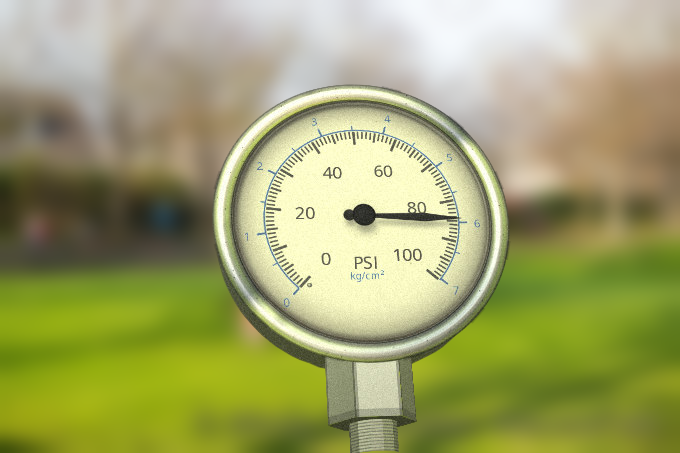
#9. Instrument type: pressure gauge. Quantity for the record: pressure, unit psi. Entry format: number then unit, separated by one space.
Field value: 85 psi
